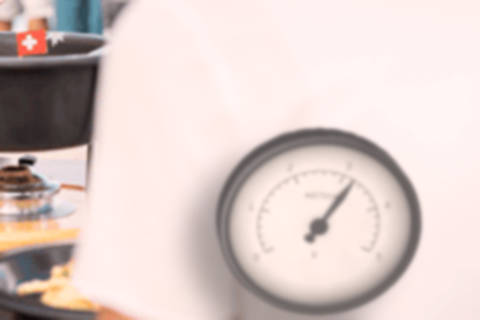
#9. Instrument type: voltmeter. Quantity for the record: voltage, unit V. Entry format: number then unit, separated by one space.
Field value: 3.2 V
